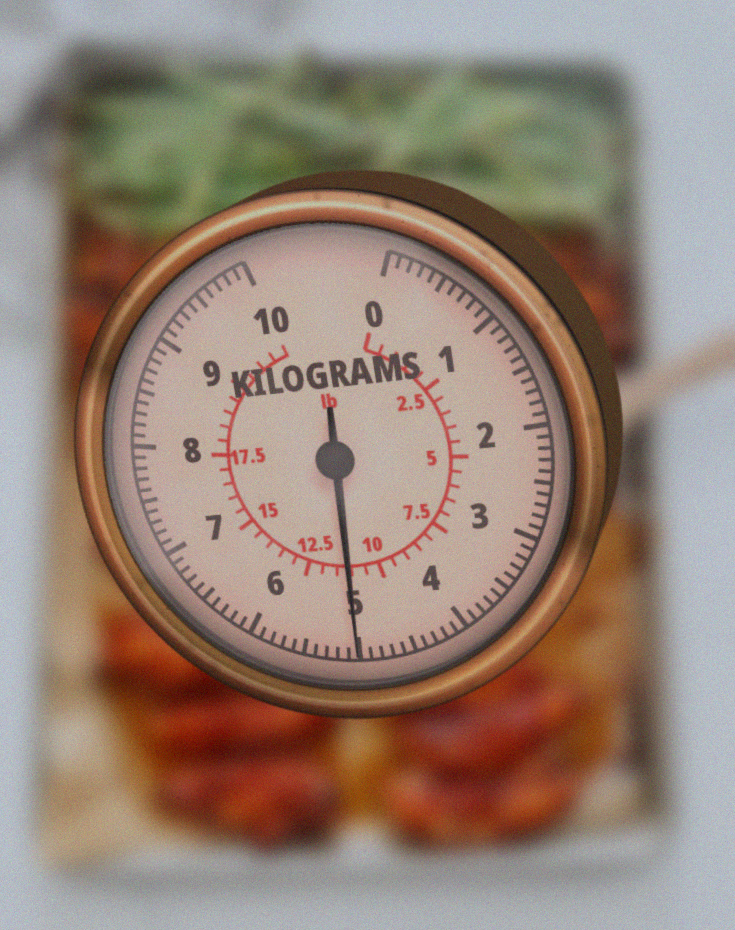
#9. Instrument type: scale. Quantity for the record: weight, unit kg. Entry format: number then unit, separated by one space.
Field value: 5 kg
